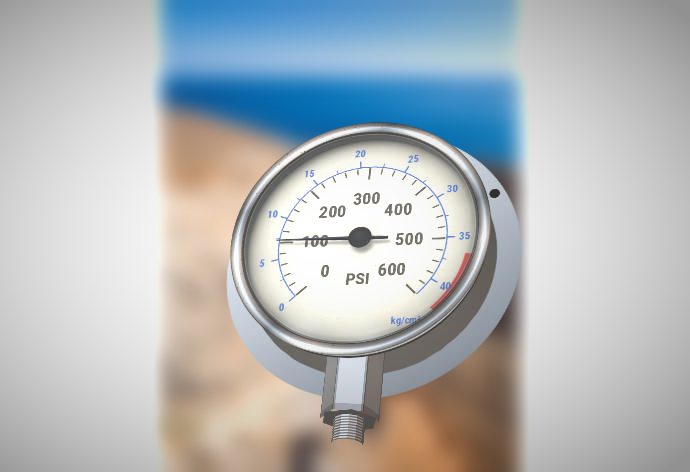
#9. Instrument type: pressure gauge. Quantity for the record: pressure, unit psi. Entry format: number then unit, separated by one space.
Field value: 100 psi
